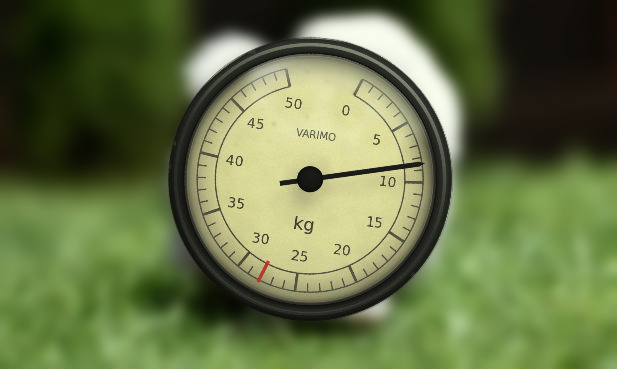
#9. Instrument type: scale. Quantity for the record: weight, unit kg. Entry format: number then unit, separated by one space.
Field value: 8.5 kg
